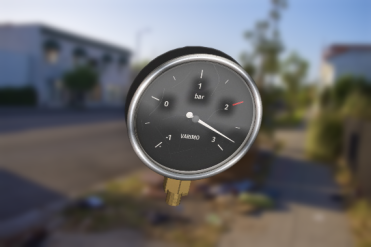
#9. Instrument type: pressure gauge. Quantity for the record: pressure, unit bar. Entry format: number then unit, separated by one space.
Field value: 2.75 bar
